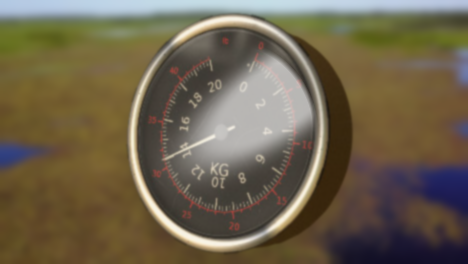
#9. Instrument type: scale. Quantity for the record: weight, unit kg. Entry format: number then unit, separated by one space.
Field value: 14 kg
